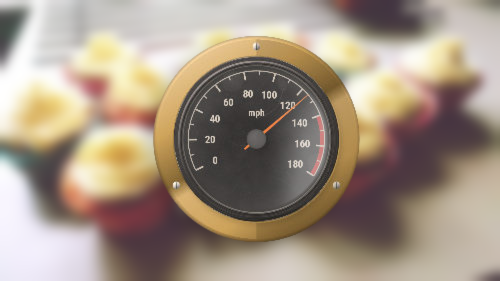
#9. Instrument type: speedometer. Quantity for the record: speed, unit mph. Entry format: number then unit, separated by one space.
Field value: 125 mph
